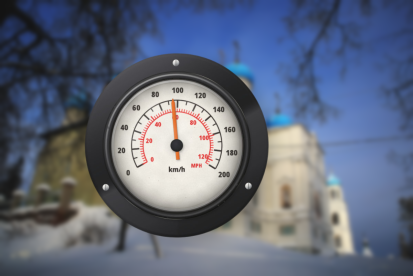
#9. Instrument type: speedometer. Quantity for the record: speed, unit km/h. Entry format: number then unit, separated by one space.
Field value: 95 km/h
